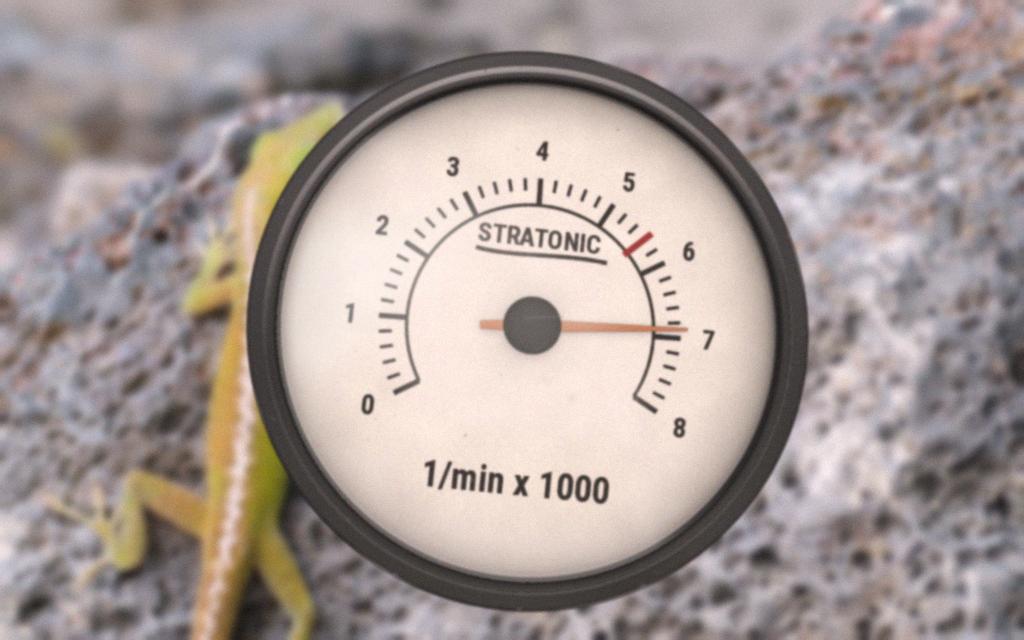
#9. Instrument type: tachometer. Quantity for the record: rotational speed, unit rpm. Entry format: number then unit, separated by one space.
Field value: 6900 rpm
